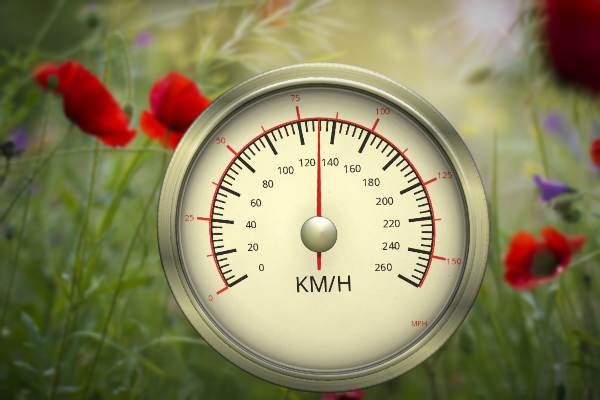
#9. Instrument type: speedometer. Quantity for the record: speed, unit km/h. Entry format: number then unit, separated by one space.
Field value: 132 km/h
